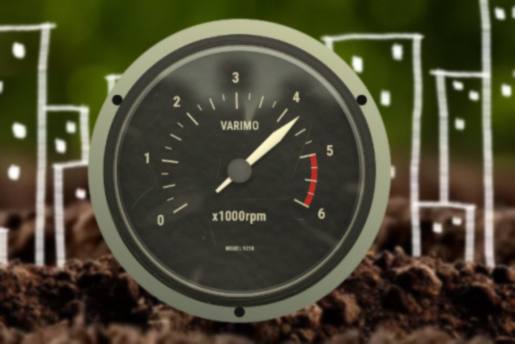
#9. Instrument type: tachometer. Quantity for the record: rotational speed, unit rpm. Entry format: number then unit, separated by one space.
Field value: 4250 rpm
